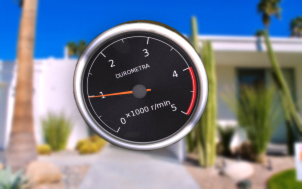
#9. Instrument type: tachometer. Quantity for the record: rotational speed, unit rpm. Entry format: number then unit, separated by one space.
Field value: 1000 rpm
